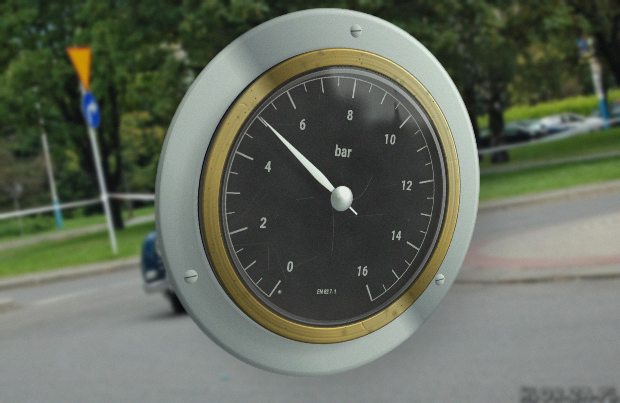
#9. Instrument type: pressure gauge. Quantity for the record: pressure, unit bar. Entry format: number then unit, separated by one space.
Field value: 5 bar
